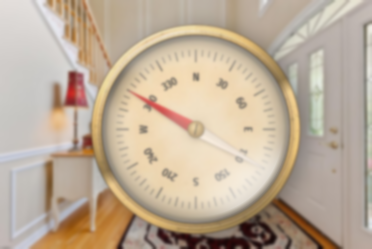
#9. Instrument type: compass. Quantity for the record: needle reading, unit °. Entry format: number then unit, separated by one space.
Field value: 300 °
